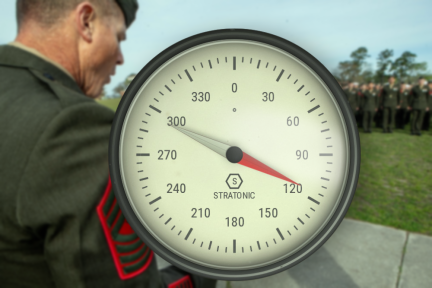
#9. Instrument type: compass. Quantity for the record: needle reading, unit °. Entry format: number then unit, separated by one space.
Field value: 115 °
